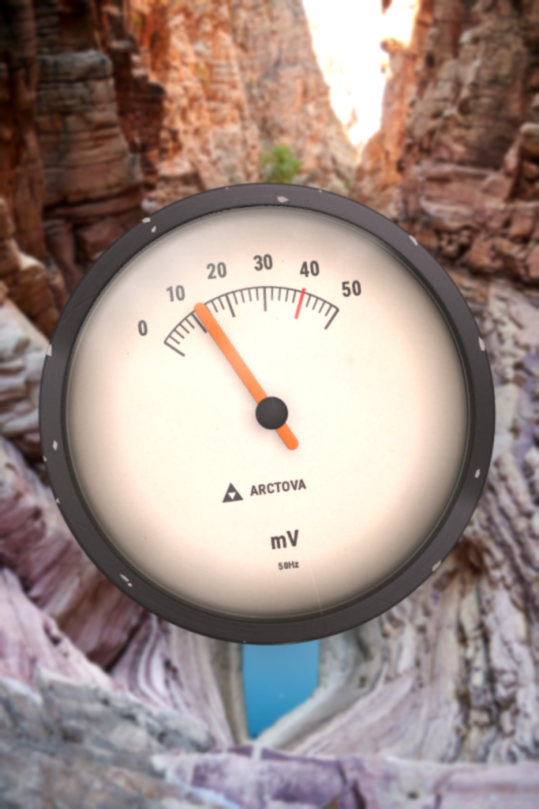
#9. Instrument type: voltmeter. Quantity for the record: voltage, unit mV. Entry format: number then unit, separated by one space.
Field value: 12 mV
